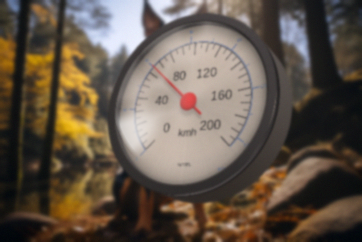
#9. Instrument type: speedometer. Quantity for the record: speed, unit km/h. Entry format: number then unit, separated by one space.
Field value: 65 km/h
